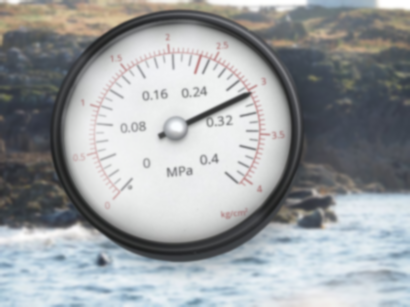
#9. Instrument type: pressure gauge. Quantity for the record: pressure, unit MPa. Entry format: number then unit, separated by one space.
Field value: 0.3 MPa
